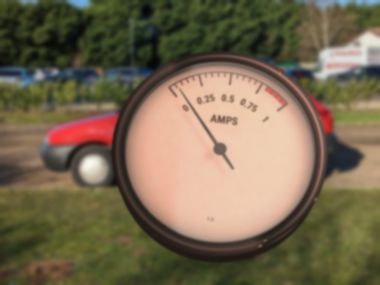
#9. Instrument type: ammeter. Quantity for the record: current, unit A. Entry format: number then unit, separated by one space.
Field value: 0.05 A
